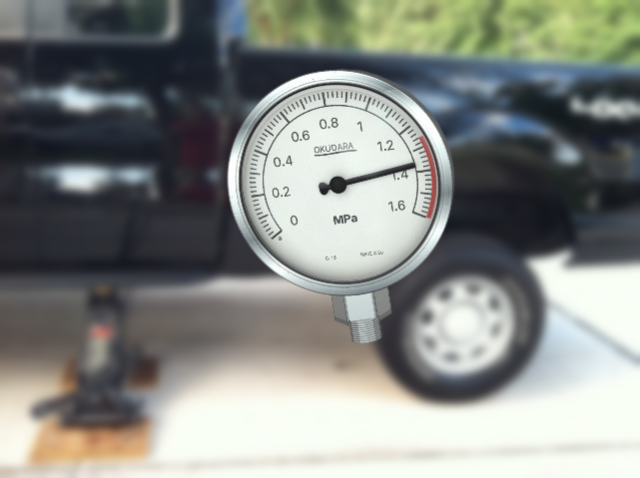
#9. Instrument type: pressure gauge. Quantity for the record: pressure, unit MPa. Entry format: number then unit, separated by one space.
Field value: 1.36 MPa
